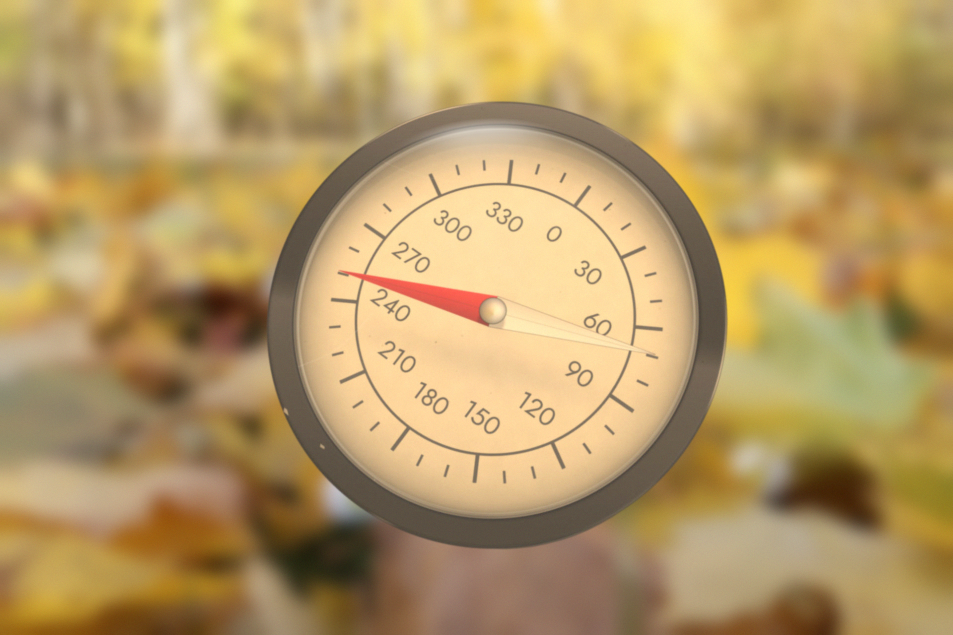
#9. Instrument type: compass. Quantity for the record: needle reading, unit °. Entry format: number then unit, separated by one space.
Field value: 250 °
